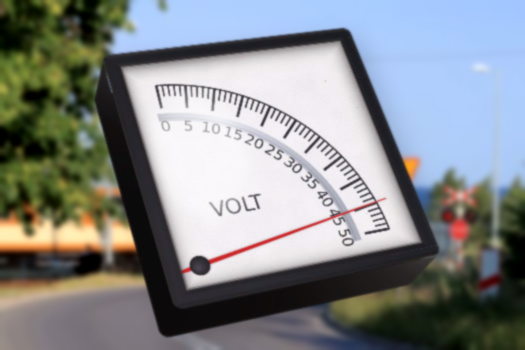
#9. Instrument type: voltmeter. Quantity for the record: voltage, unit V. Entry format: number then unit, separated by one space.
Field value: 45 V
